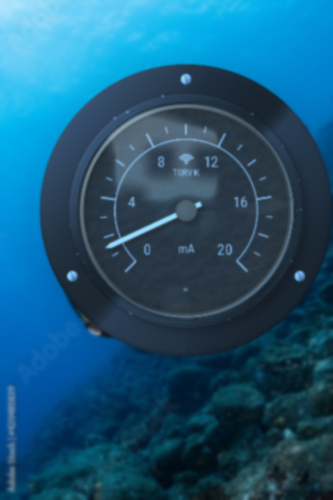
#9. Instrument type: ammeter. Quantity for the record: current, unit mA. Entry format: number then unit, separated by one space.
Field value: 1.5 mA
